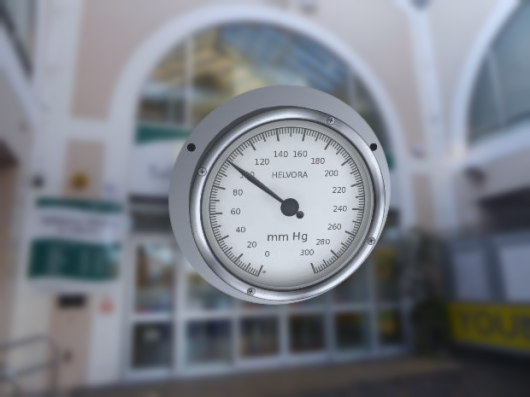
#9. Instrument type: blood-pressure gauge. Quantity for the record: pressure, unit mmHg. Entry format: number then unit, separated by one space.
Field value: 100 mmHg
